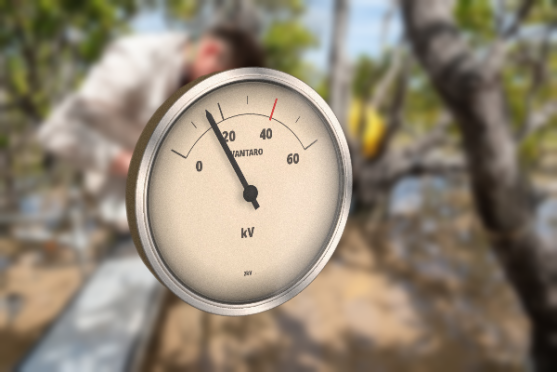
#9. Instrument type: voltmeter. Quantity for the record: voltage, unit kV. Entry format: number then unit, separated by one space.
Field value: 15 kV
